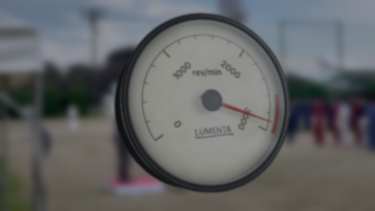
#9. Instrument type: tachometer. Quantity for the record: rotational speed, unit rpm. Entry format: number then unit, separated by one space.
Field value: 2900 rpm
